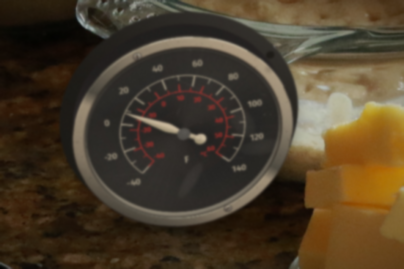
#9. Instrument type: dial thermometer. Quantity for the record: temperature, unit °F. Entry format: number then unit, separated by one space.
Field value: 10 °F
